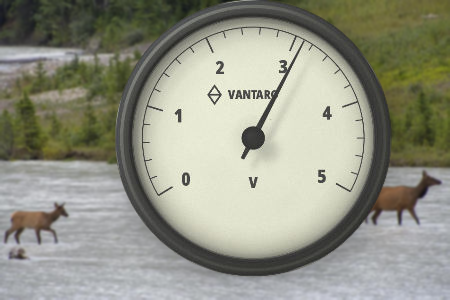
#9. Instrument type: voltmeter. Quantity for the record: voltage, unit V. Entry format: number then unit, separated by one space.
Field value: 3.1 V
